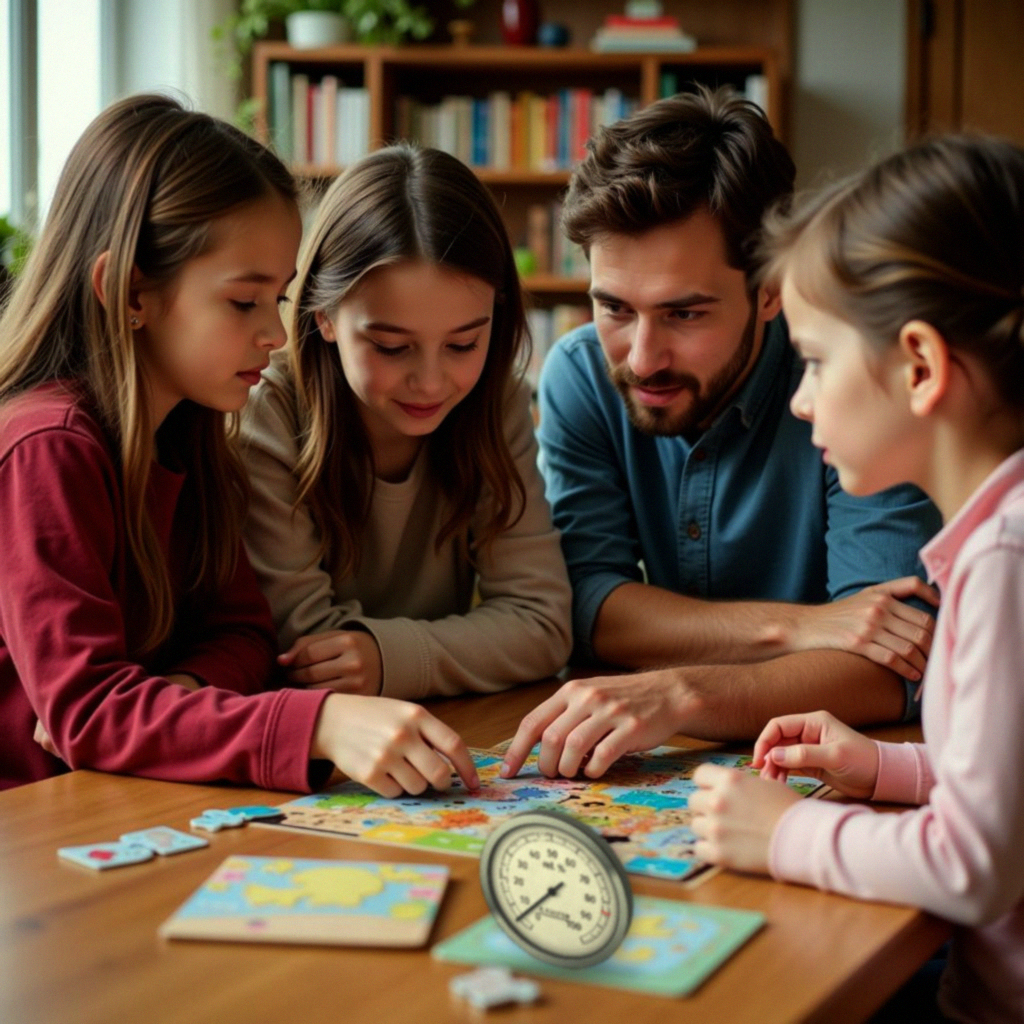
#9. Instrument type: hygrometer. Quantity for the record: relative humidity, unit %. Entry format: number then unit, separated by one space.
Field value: 5 %
